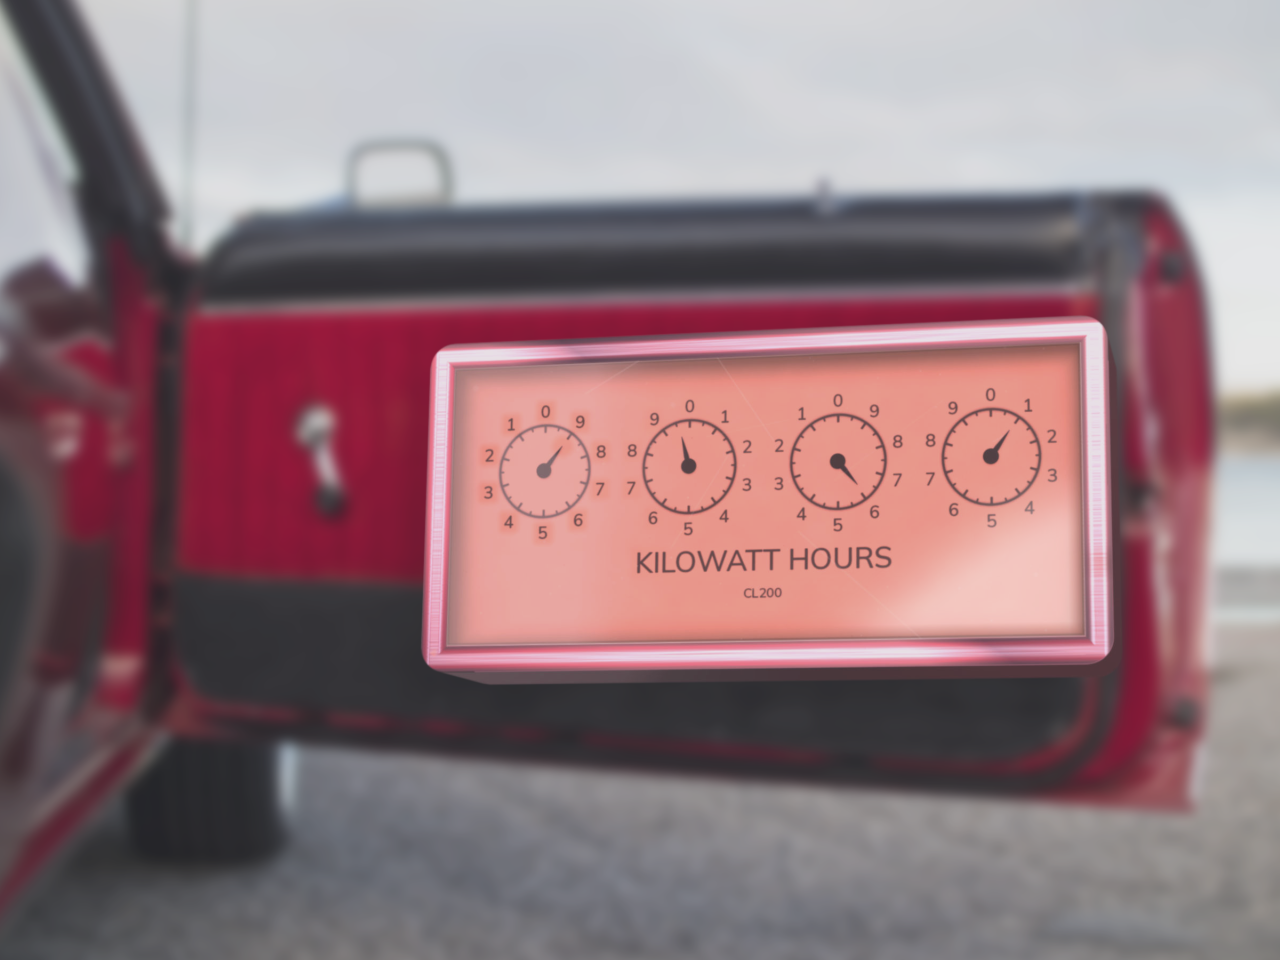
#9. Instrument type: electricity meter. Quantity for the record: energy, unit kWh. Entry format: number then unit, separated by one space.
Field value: 8961 kWh
